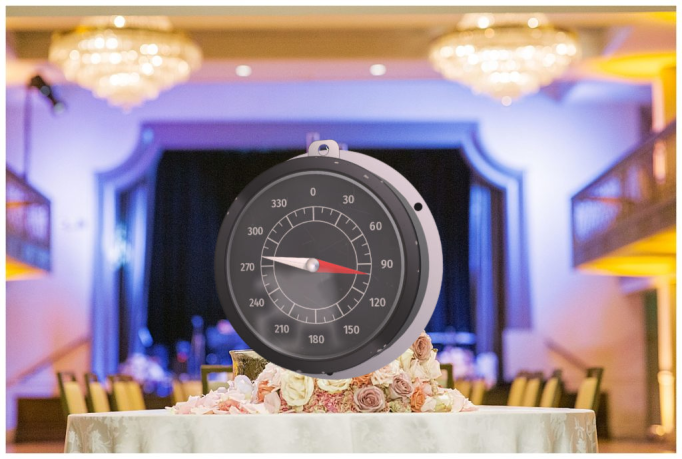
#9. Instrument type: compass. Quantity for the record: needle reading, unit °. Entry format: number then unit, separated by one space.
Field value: 100 °
